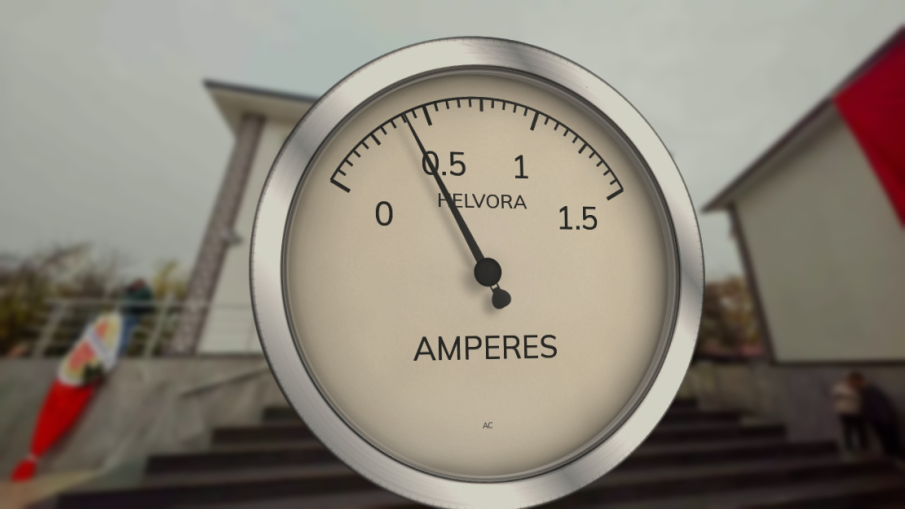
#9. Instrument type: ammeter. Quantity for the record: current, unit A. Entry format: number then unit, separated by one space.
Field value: 0.4 A
